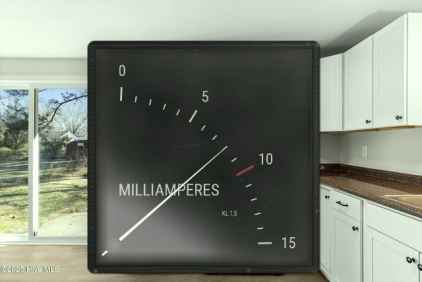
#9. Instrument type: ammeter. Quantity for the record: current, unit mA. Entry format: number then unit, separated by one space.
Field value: 8 mA
